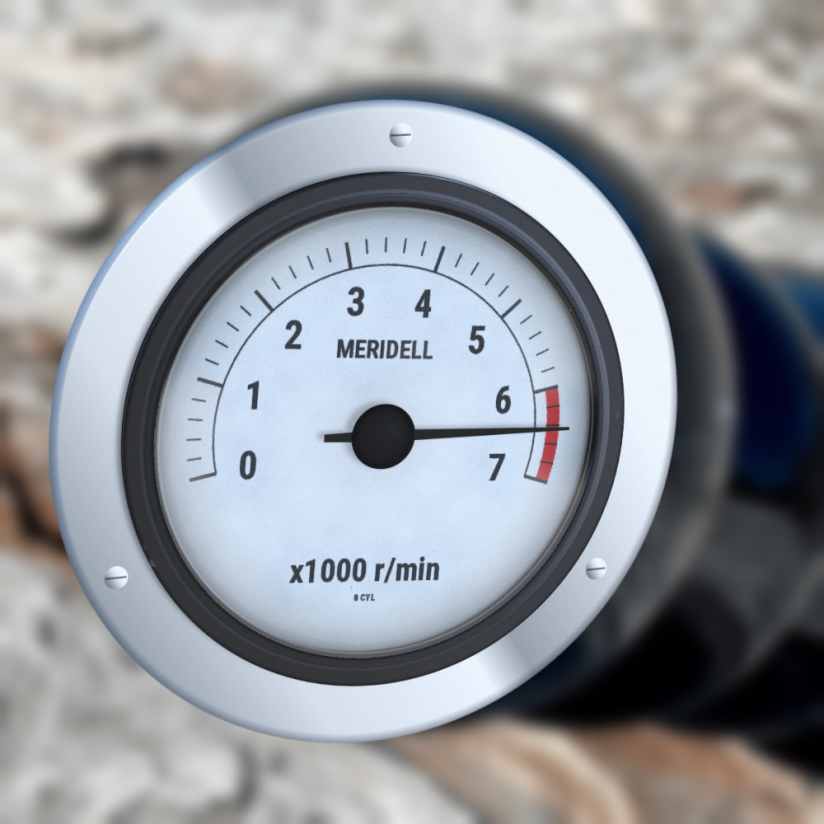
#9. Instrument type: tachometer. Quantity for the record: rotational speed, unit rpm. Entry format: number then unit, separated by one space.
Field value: 6400 rpm
